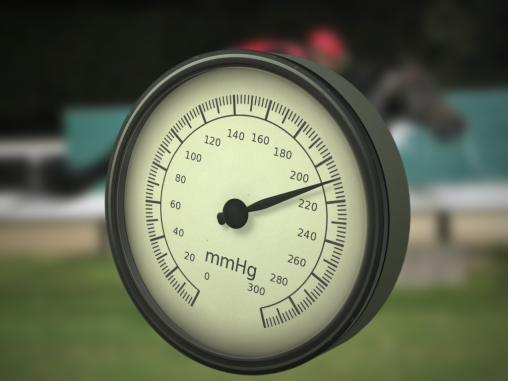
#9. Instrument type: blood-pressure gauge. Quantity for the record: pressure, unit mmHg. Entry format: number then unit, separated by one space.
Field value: 210 mmHg
